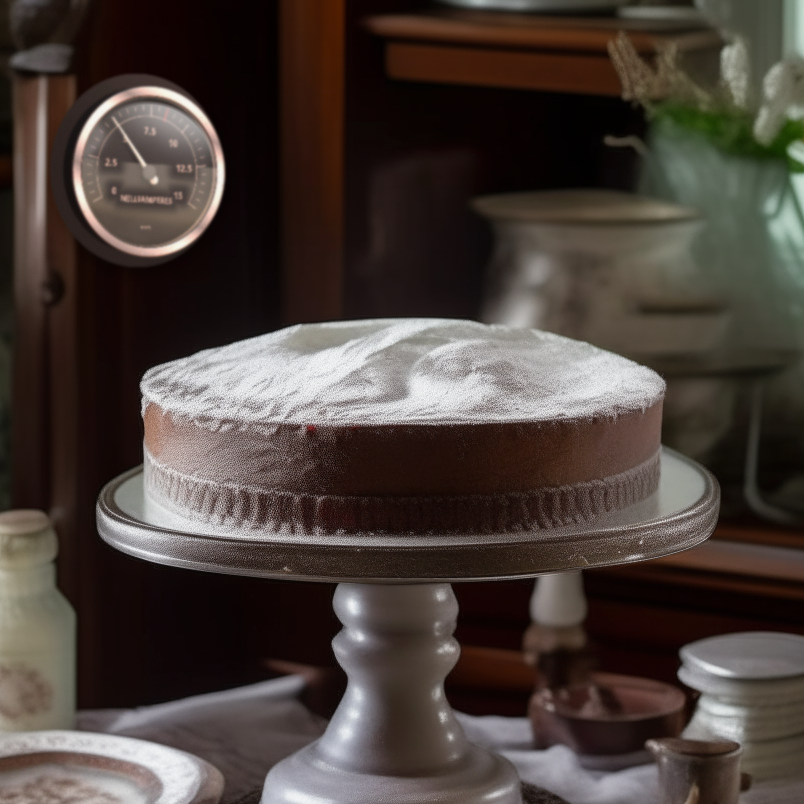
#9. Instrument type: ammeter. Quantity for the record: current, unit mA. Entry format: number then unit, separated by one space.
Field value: 5 mA
